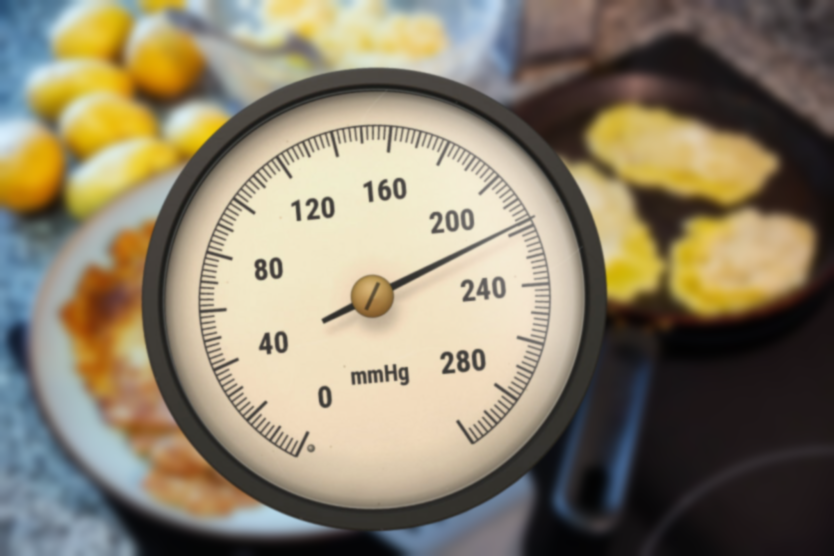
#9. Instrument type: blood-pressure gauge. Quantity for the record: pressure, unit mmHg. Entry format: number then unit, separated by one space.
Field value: 218 mmHg
